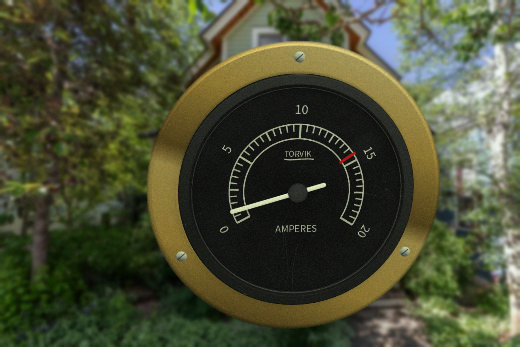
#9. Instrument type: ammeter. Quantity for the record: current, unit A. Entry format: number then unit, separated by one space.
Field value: 1 A
